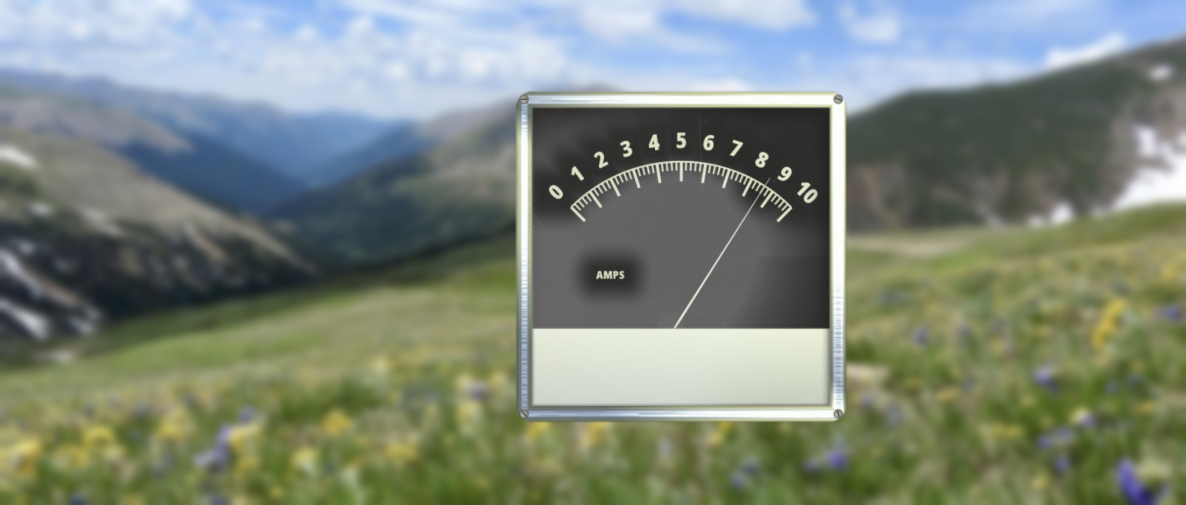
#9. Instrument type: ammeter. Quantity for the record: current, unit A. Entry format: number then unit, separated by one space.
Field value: 8.6 A
